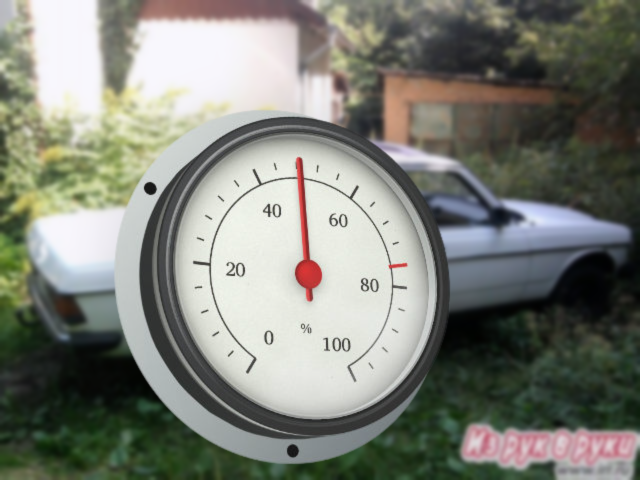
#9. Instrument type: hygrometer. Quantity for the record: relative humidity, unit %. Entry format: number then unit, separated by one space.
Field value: 48 %
